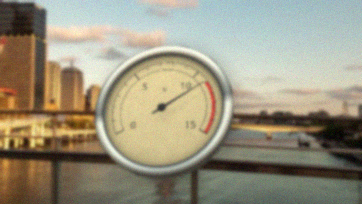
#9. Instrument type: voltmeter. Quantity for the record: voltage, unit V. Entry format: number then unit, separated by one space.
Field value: 11 V
